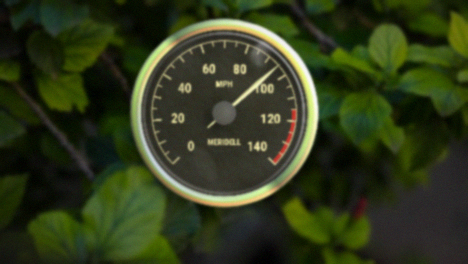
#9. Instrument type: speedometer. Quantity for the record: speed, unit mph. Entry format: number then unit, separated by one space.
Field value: 95 mph
